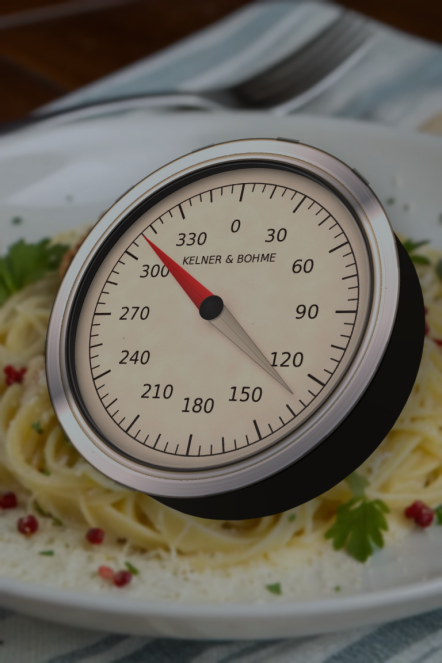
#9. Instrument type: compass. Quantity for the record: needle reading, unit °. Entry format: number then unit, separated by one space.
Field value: 310 °
